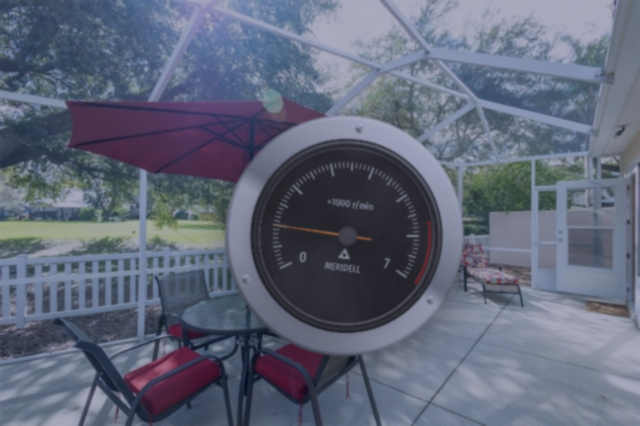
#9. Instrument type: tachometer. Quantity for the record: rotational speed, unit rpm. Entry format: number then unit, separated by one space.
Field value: 1000 rpm
